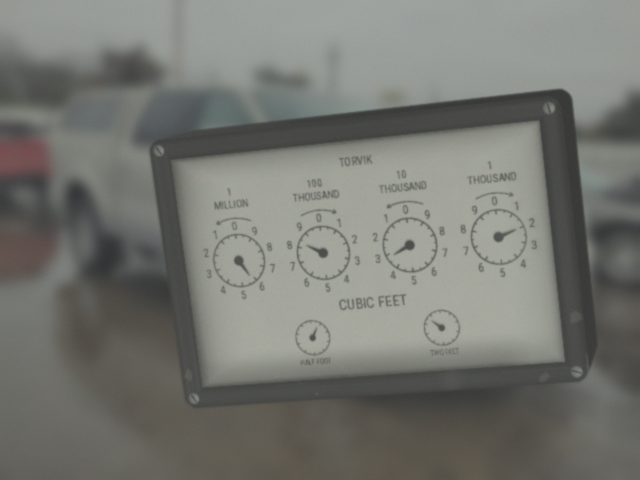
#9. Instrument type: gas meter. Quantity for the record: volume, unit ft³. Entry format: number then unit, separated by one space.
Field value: 583200 ft³
